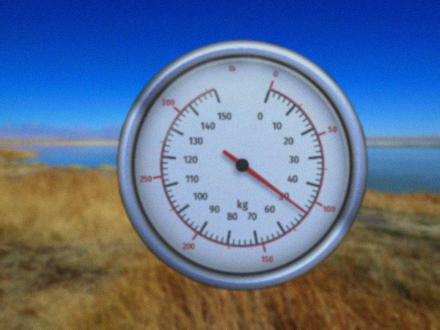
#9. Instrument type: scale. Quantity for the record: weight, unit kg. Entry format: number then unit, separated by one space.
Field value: 50 kg
